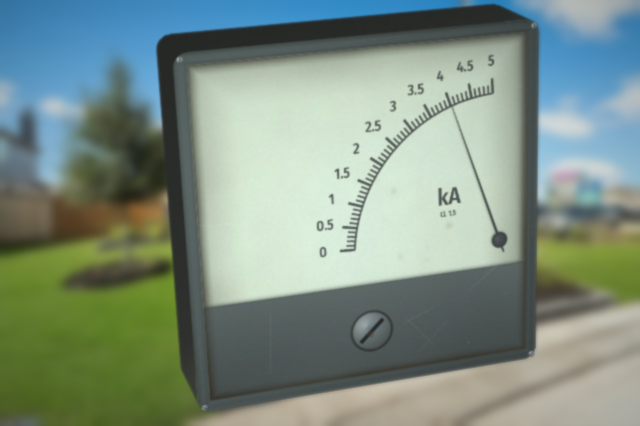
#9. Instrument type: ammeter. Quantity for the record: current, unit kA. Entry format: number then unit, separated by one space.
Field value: 4 kA
